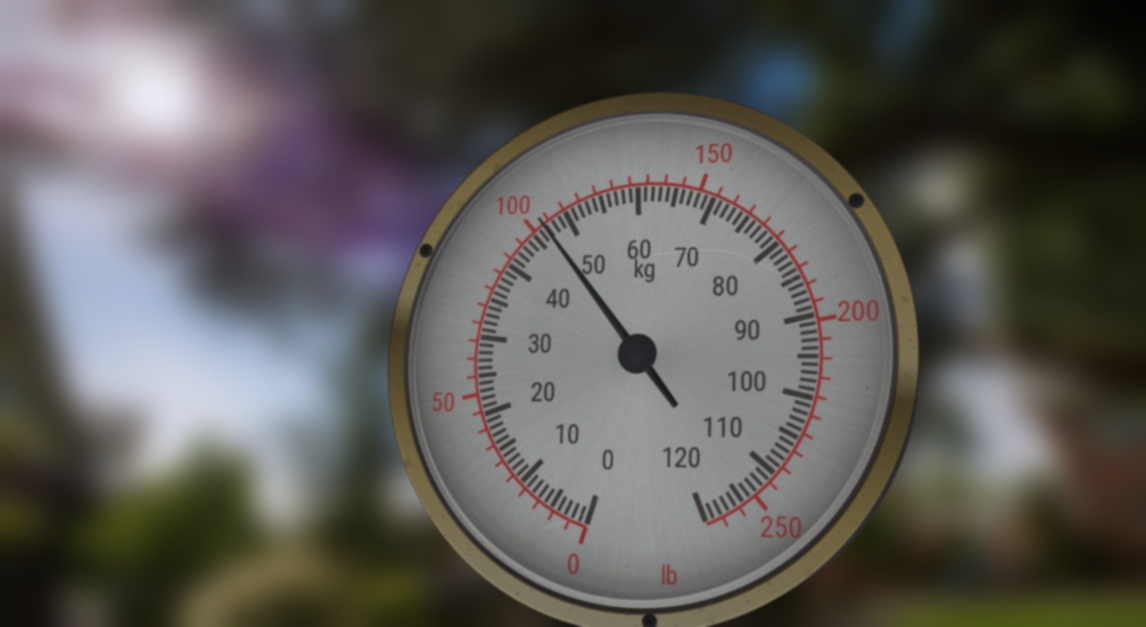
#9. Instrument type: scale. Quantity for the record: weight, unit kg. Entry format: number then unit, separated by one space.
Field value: 47 kg
